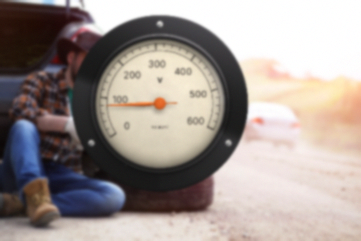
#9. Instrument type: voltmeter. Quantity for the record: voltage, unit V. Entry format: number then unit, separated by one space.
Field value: 80 V
